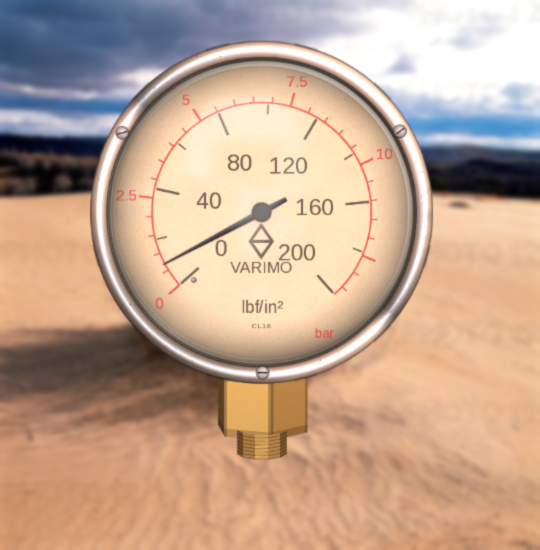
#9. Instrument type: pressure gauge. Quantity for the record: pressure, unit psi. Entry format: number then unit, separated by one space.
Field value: 10 psi
